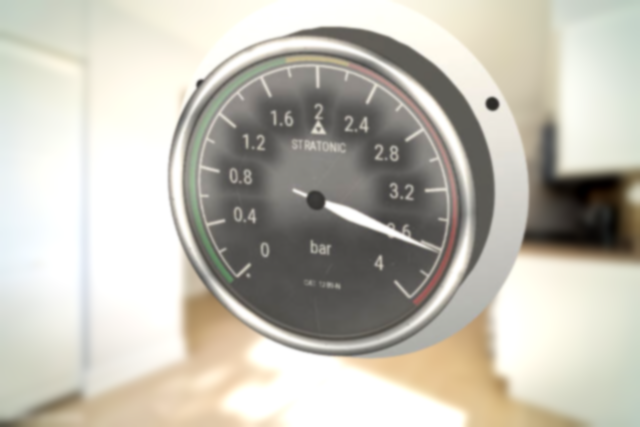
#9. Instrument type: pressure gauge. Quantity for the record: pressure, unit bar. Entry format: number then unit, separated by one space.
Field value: 3.6 bar
